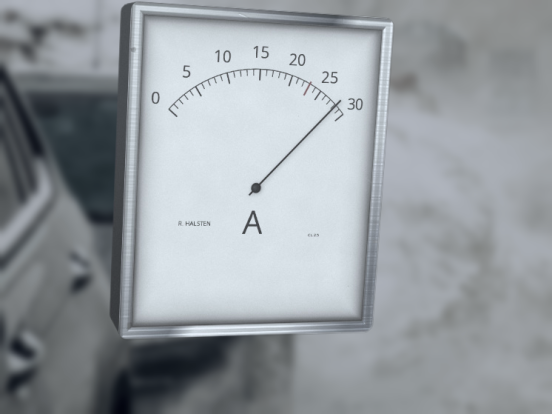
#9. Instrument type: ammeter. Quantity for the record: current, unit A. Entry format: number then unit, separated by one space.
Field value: 28 A
